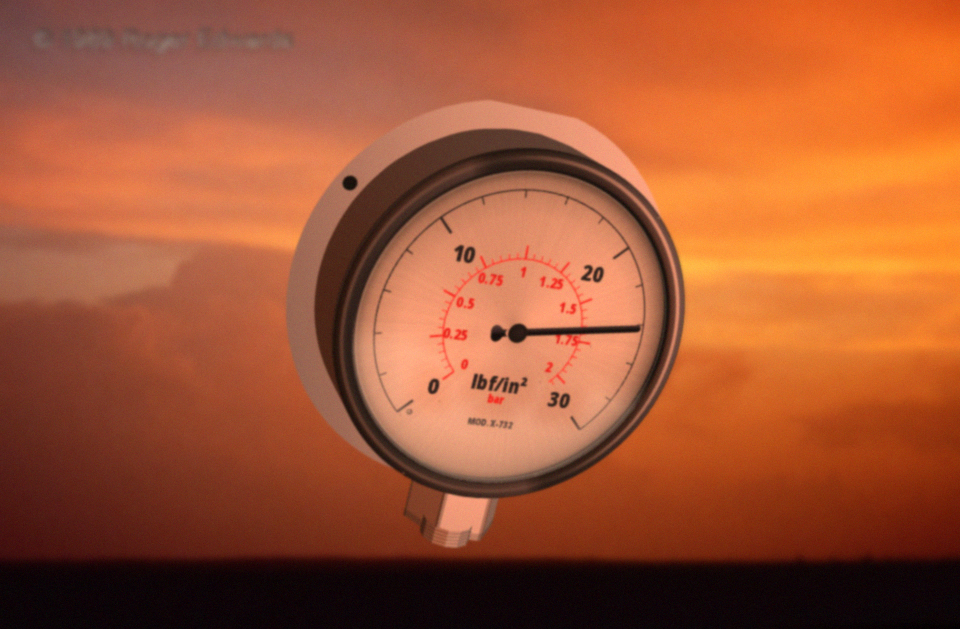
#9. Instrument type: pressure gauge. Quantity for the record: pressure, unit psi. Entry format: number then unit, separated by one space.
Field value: 24 psi
